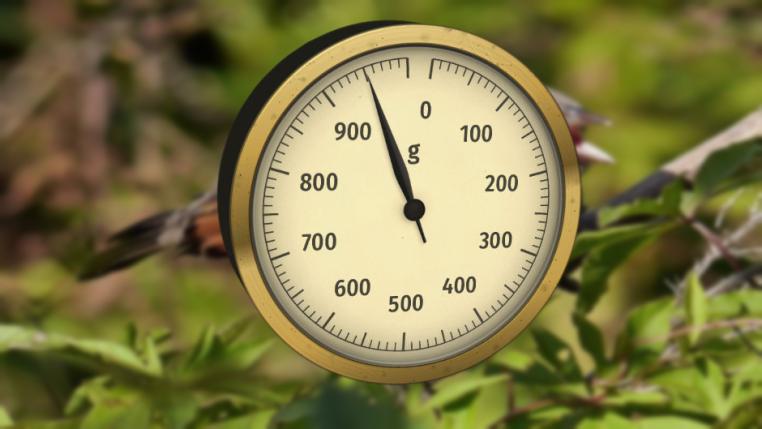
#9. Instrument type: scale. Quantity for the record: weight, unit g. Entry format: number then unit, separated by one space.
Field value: 950 g
